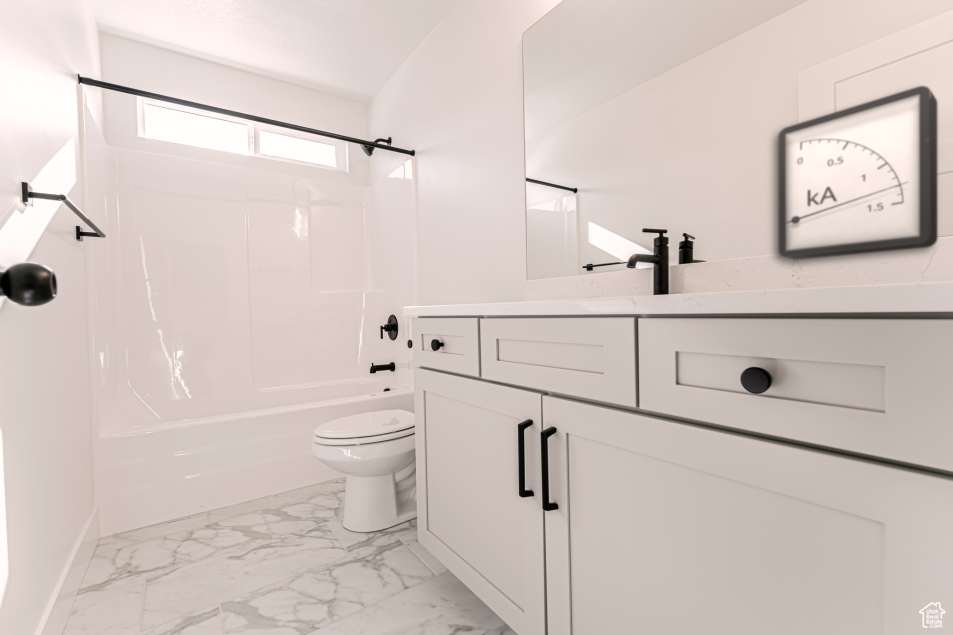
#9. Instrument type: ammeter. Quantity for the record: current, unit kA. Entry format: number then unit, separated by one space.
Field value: 1.3 kA
